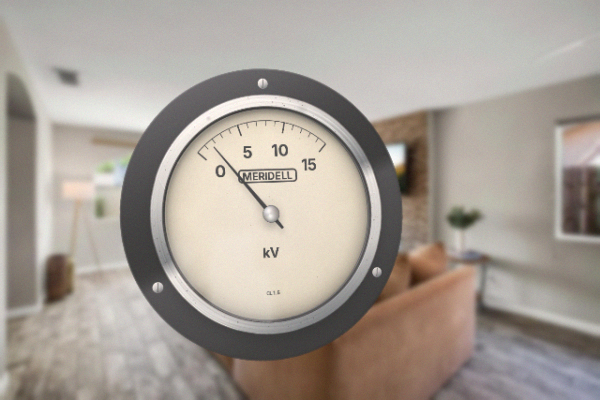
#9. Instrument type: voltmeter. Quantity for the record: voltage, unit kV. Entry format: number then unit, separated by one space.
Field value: 1.5 kV
